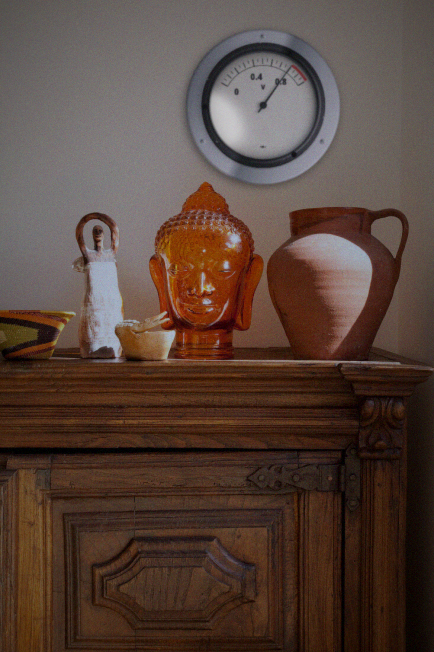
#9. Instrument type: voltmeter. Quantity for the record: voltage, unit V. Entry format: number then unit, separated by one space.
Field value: 0.8 V
